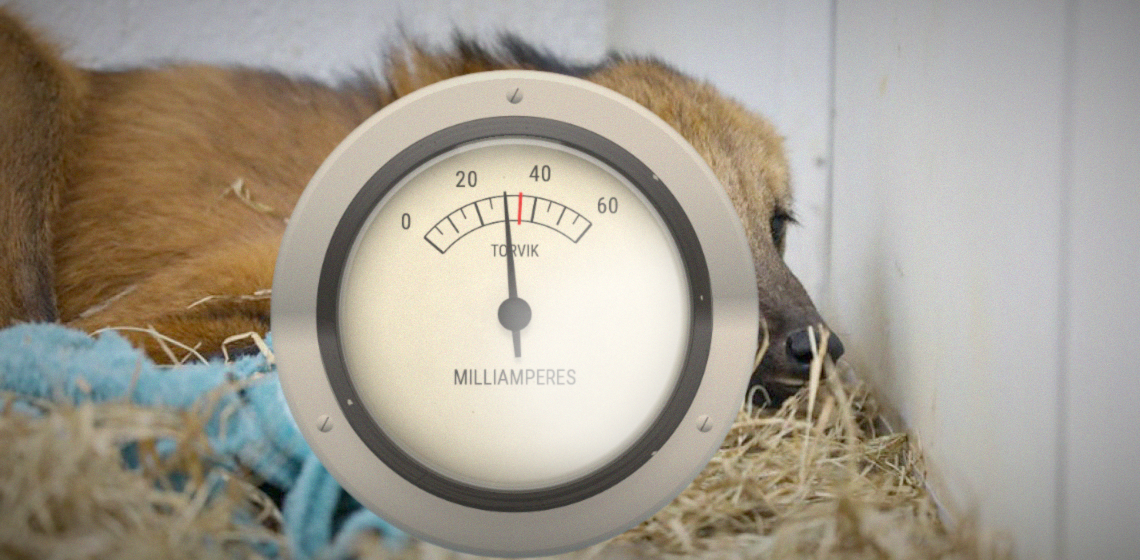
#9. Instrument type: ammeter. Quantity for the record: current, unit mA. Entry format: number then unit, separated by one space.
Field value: 30 mA
